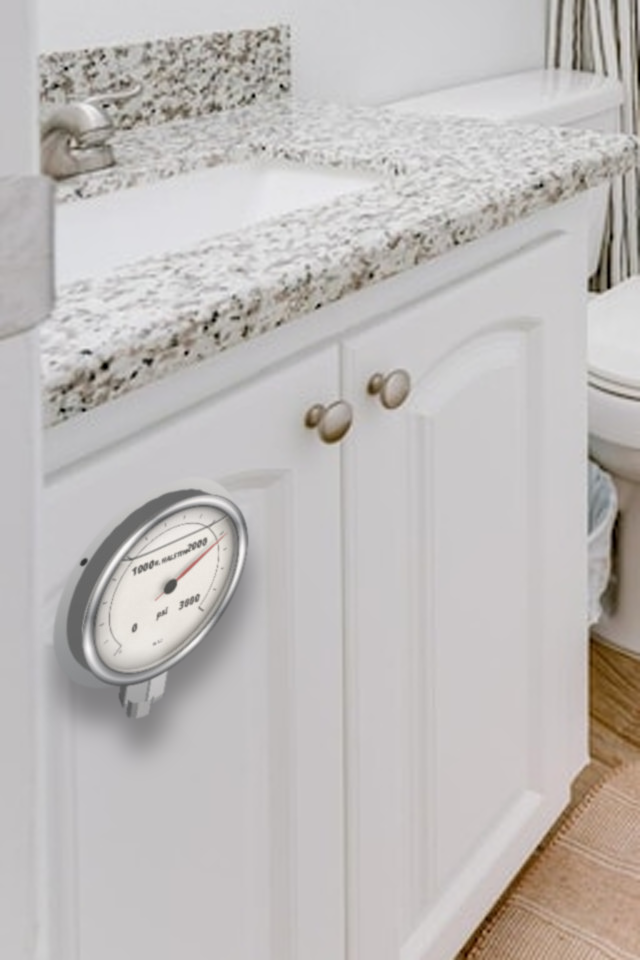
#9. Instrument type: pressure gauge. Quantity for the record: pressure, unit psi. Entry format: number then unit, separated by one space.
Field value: 2200 psi
